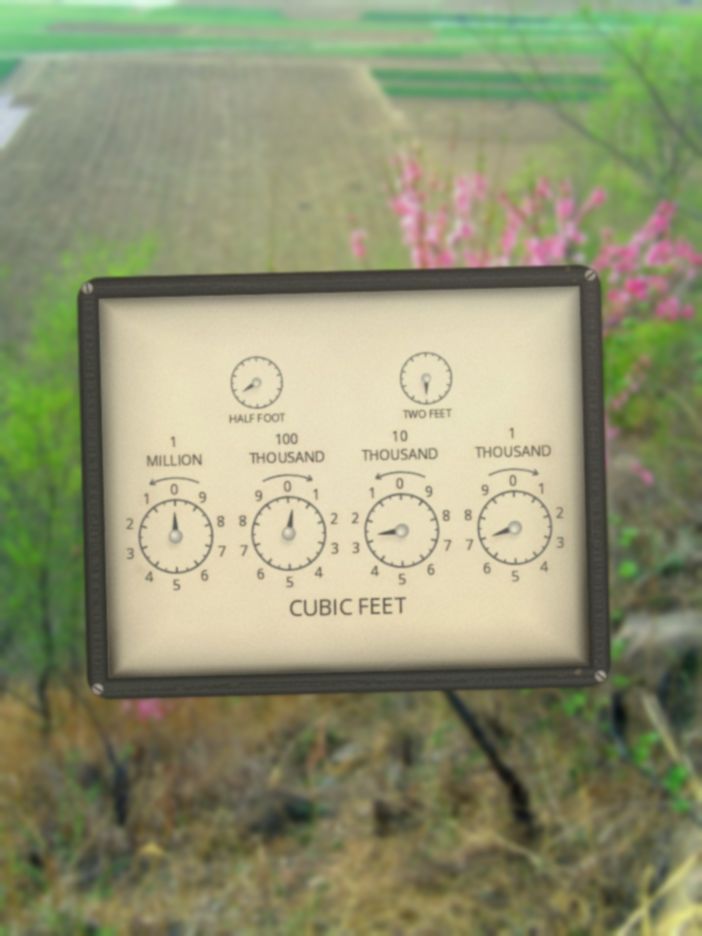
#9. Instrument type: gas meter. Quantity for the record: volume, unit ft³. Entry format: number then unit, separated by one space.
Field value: 2700 ft³
